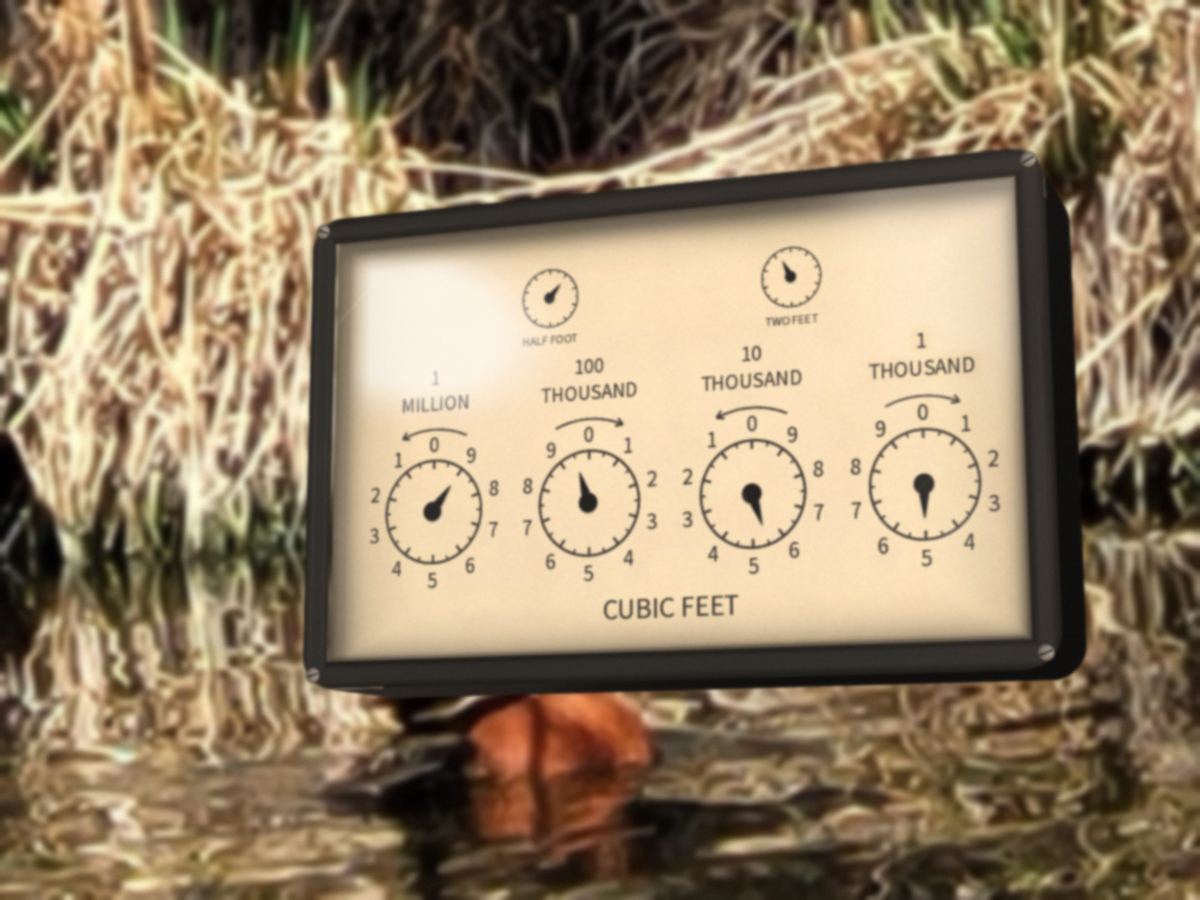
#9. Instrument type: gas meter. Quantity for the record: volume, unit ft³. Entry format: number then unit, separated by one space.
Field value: 895500 ft³
